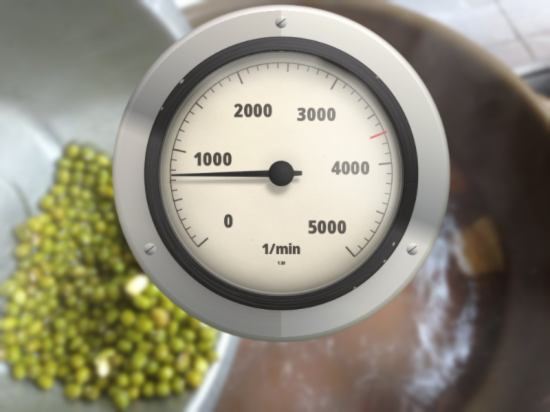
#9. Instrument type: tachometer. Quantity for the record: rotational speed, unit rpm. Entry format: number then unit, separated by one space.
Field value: 750 rpm
